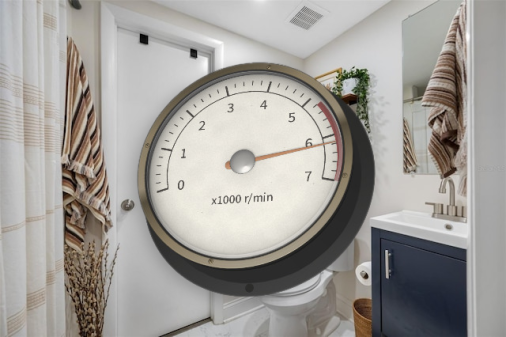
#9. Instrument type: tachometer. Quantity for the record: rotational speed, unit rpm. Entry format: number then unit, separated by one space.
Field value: 6200 rpm
